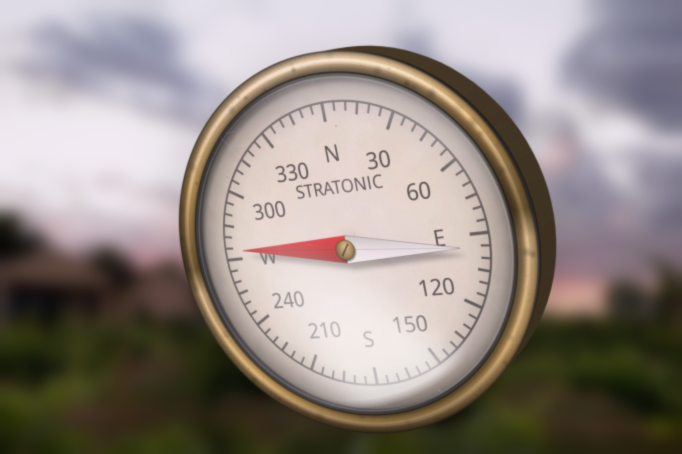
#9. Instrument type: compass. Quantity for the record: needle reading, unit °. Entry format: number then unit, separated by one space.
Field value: 275 °
